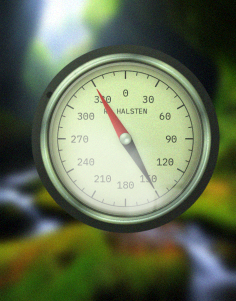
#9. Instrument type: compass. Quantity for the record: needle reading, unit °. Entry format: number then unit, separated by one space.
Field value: 330 °
